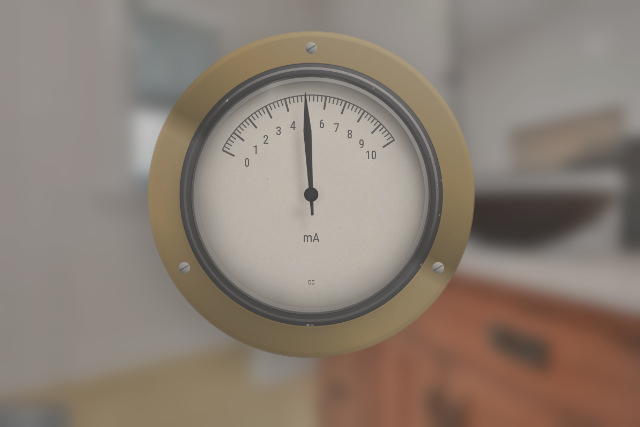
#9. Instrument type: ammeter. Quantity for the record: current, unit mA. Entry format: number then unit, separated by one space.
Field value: 5 mA
